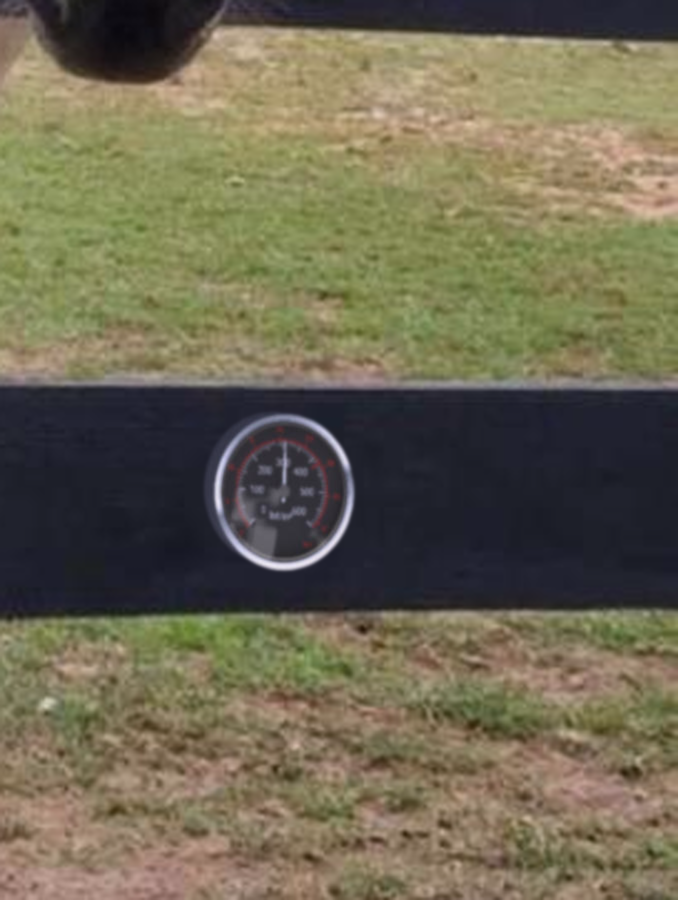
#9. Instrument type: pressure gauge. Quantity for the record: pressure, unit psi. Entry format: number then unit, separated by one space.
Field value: 300 psi
